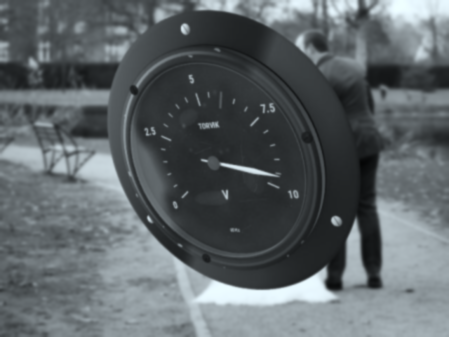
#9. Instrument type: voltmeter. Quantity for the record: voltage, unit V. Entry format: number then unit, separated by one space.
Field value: 9.5 V
